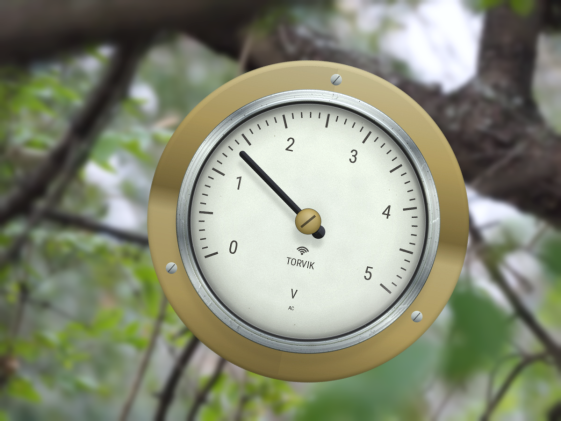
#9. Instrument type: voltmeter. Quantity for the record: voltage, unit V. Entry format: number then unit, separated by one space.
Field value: 1.35 V
